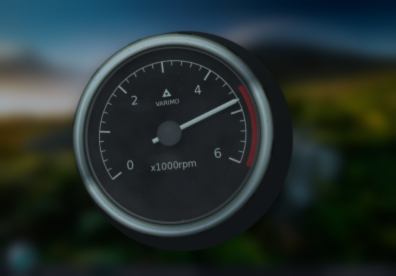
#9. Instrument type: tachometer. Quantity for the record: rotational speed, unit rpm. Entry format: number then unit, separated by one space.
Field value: 4800 rpm
